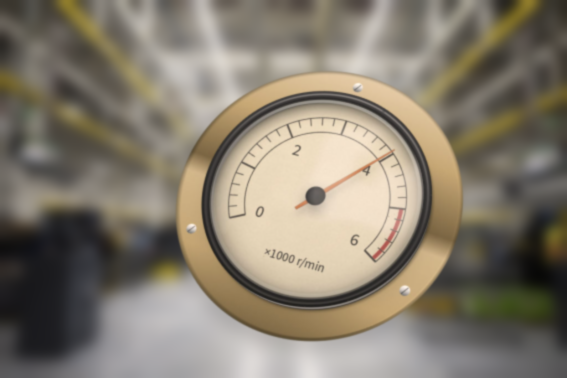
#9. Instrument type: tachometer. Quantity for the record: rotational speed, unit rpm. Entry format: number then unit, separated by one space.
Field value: 4000 rpm
